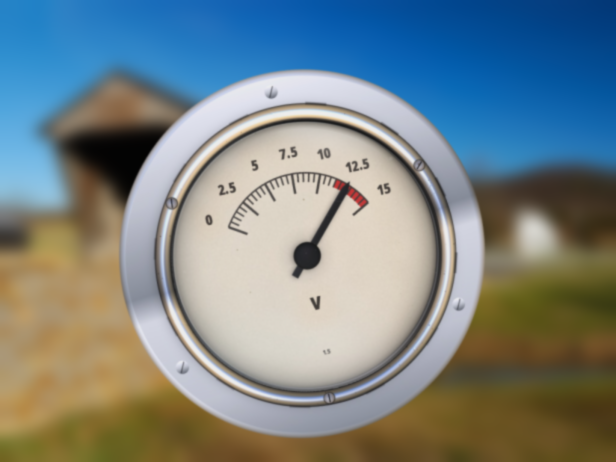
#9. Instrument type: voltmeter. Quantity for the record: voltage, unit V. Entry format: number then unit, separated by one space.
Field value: 12.5 V
